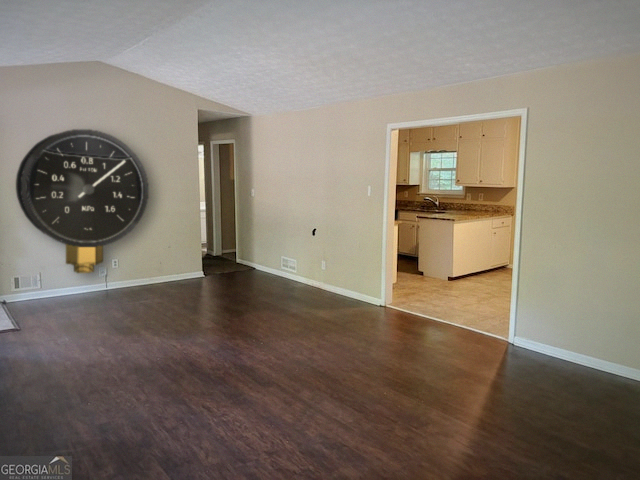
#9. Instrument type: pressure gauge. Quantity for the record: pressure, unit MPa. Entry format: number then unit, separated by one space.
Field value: 1.1 MPa
